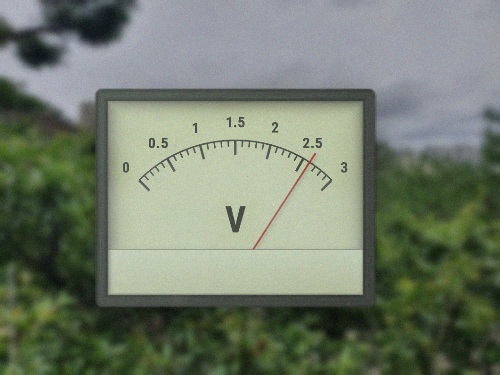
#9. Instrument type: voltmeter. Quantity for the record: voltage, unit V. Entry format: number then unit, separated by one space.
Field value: 2.6 V
